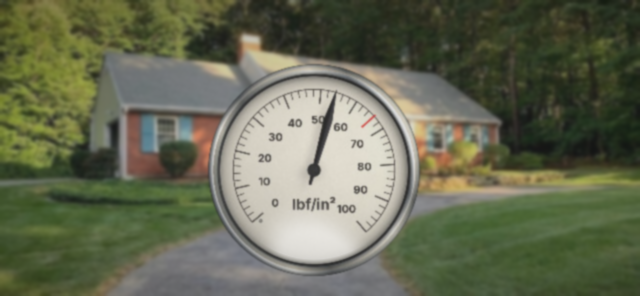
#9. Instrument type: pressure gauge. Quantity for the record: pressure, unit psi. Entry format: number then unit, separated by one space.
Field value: 54 psi
